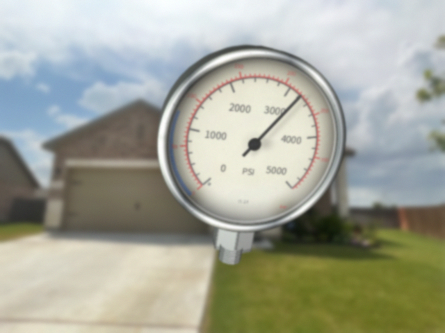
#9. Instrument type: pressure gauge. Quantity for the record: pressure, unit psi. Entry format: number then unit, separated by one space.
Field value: 3200 psi
